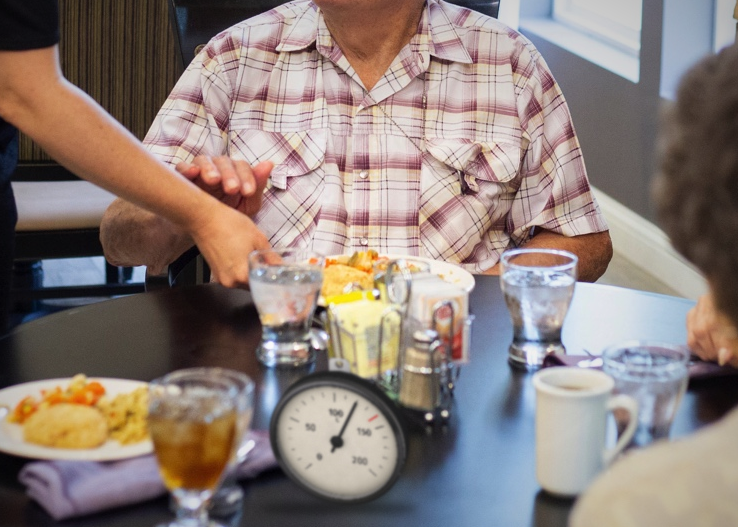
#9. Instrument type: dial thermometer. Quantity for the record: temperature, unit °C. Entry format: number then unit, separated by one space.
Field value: 120 °C
